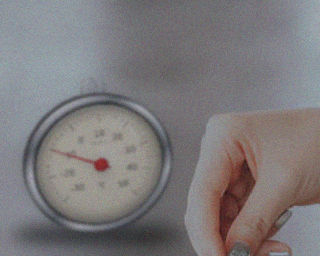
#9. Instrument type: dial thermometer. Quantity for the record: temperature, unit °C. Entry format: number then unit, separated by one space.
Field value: -10 °C
